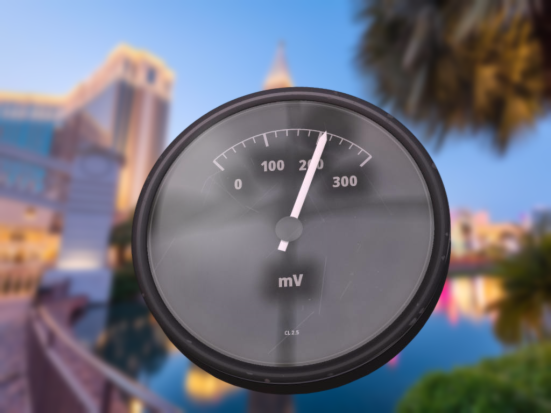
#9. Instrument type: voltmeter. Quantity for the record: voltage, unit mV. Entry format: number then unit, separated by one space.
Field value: 210 mV
